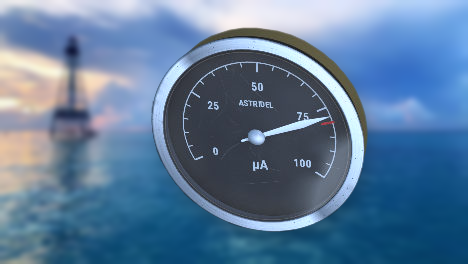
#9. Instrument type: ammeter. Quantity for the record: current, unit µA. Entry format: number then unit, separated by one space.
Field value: 77.5 µA
